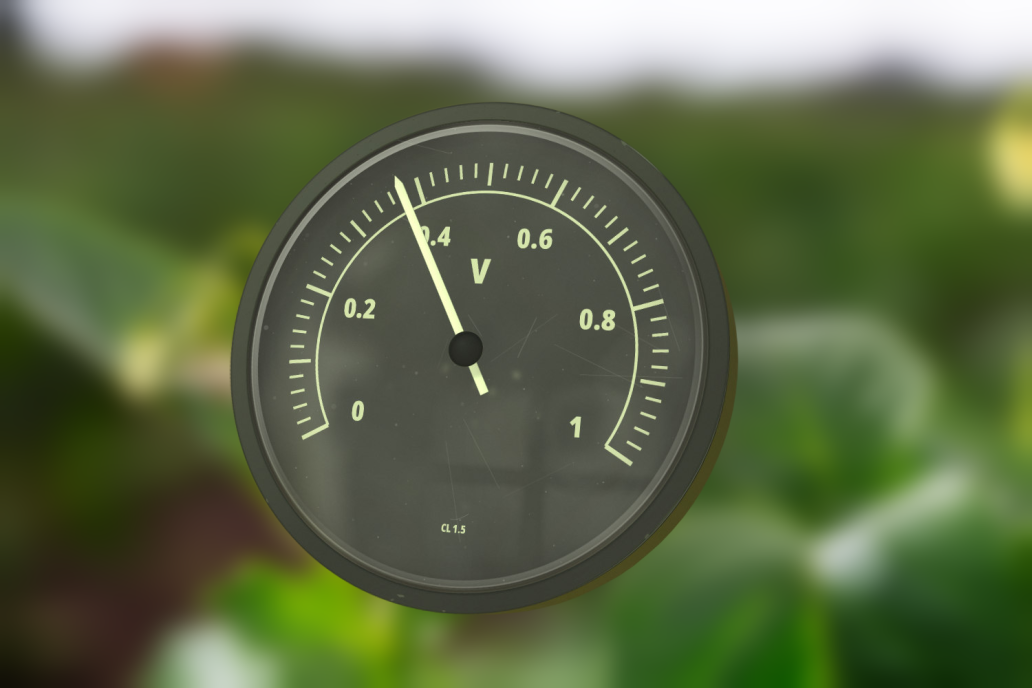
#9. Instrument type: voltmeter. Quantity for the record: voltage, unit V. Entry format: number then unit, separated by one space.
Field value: 0.38 V
